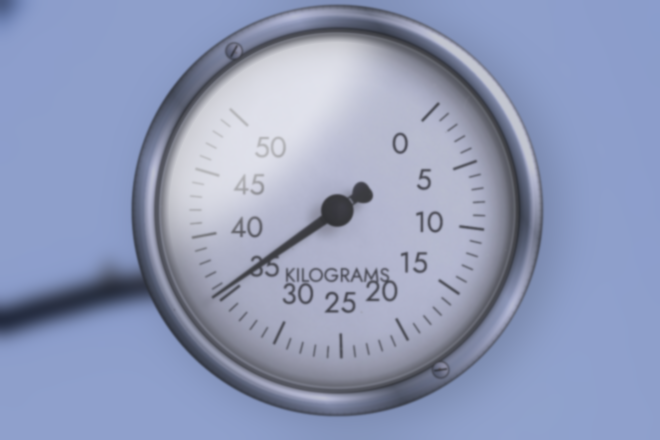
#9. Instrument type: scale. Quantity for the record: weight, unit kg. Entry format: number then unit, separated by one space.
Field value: 35.5 kg
